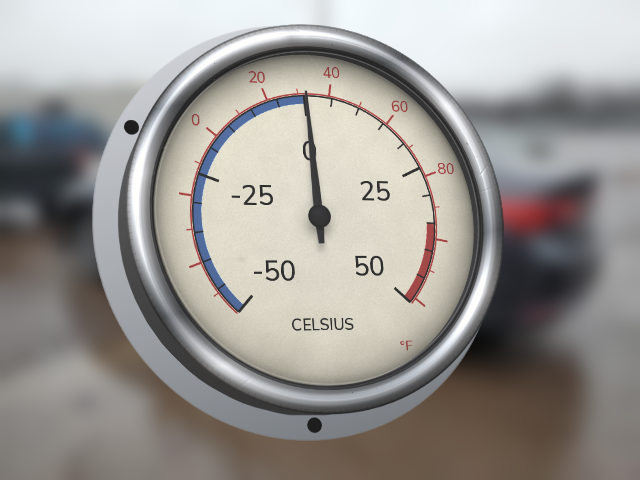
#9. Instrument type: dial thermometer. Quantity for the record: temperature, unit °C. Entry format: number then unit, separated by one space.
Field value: 0 °C
